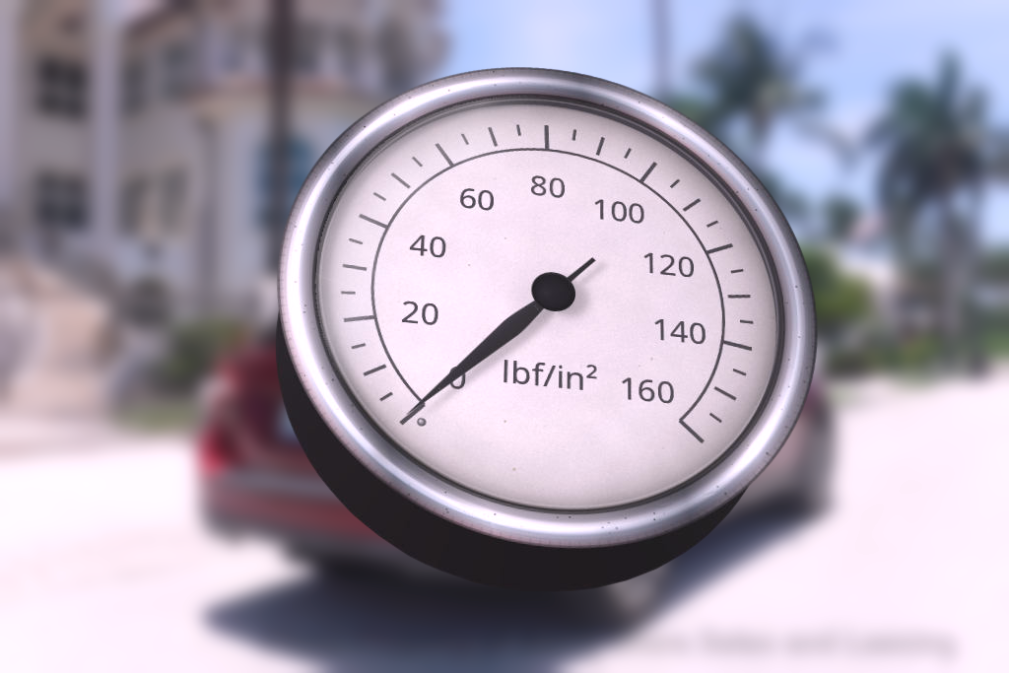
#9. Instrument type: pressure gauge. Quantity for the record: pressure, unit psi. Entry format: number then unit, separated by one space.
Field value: 0 psi
